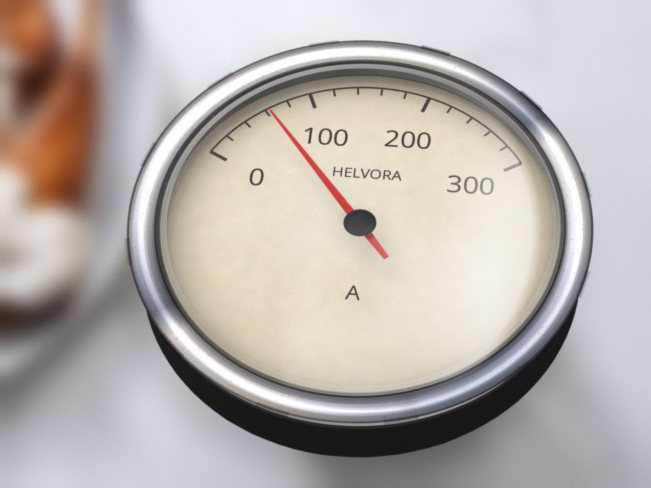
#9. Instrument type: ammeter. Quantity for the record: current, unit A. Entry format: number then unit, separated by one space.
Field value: 60 A
